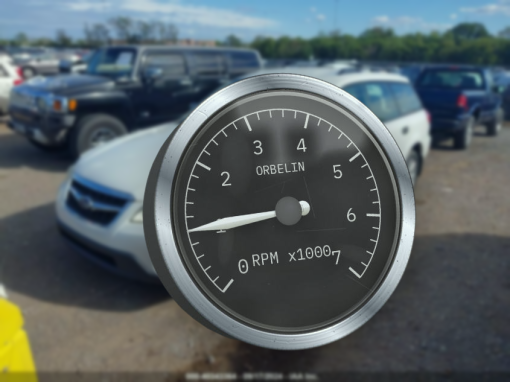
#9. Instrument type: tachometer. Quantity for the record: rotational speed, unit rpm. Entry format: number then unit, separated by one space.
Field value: 1000 rpm
